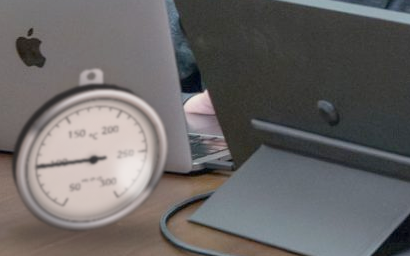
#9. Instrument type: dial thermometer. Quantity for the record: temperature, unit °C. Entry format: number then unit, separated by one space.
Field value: 100 °C
